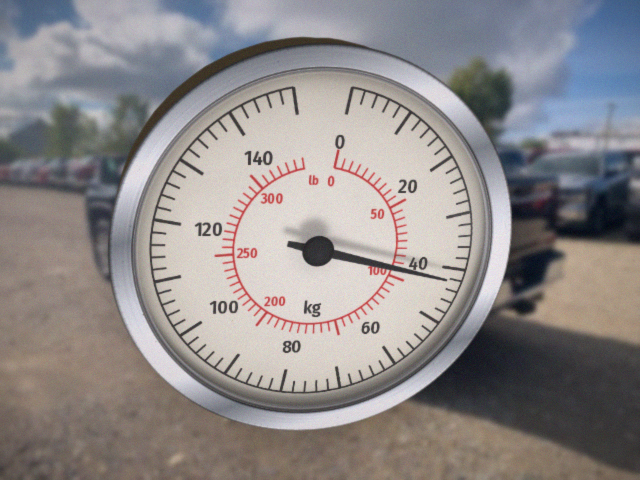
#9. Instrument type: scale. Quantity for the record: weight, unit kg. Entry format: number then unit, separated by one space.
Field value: 42 kg
